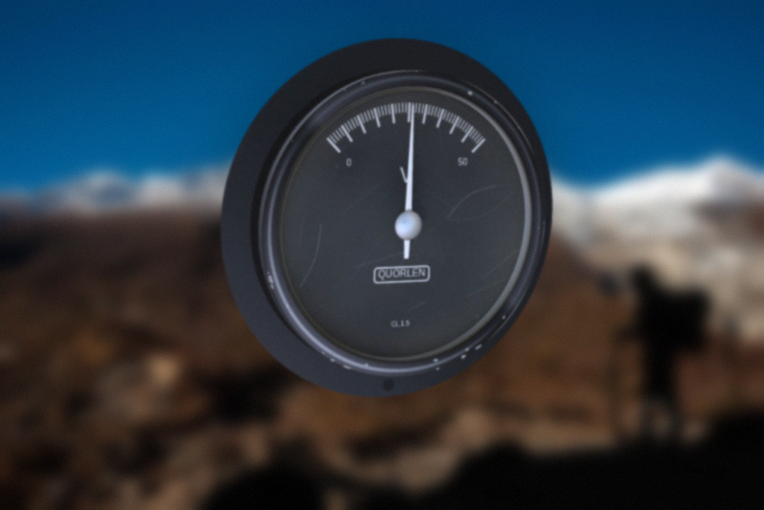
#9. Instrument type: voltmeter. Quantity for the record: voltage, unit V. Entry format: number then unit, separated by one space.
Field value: 25 V
